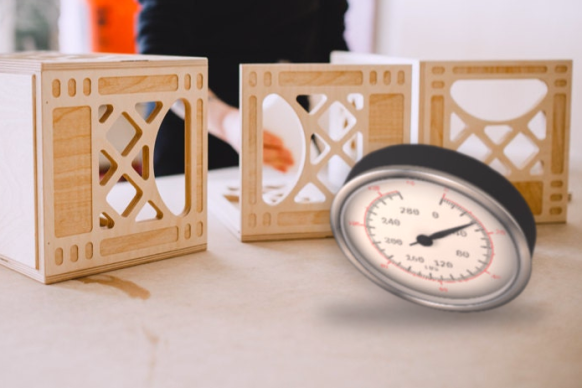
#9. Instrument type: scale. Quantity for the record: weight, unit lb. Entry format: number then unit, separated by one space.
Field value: 30 lb
